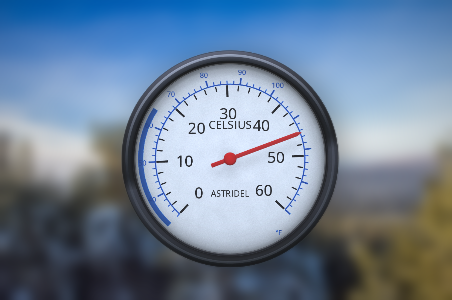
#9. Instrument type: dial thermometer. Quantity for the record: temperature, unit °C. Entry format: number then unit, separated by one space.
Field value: 46 °C
